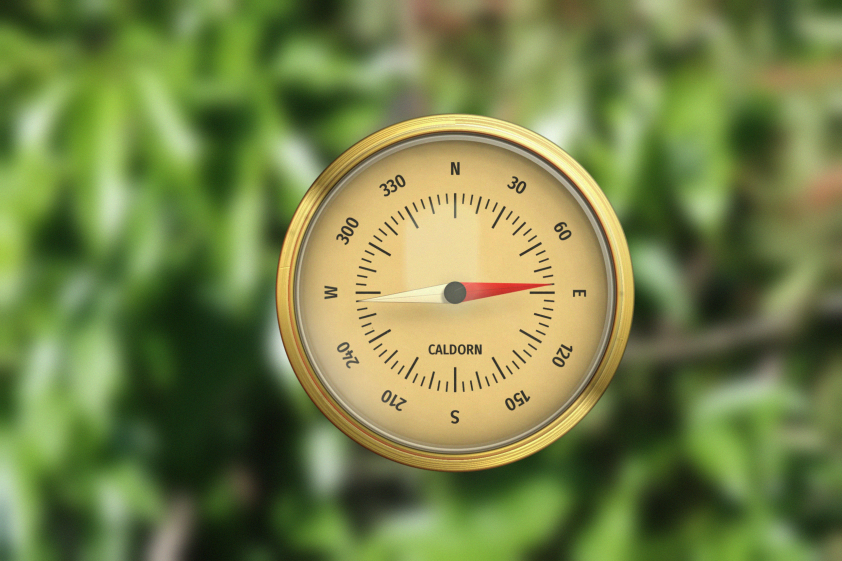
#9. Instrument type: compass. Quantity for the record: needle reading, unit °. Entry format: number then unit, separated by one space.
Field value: 85 °
